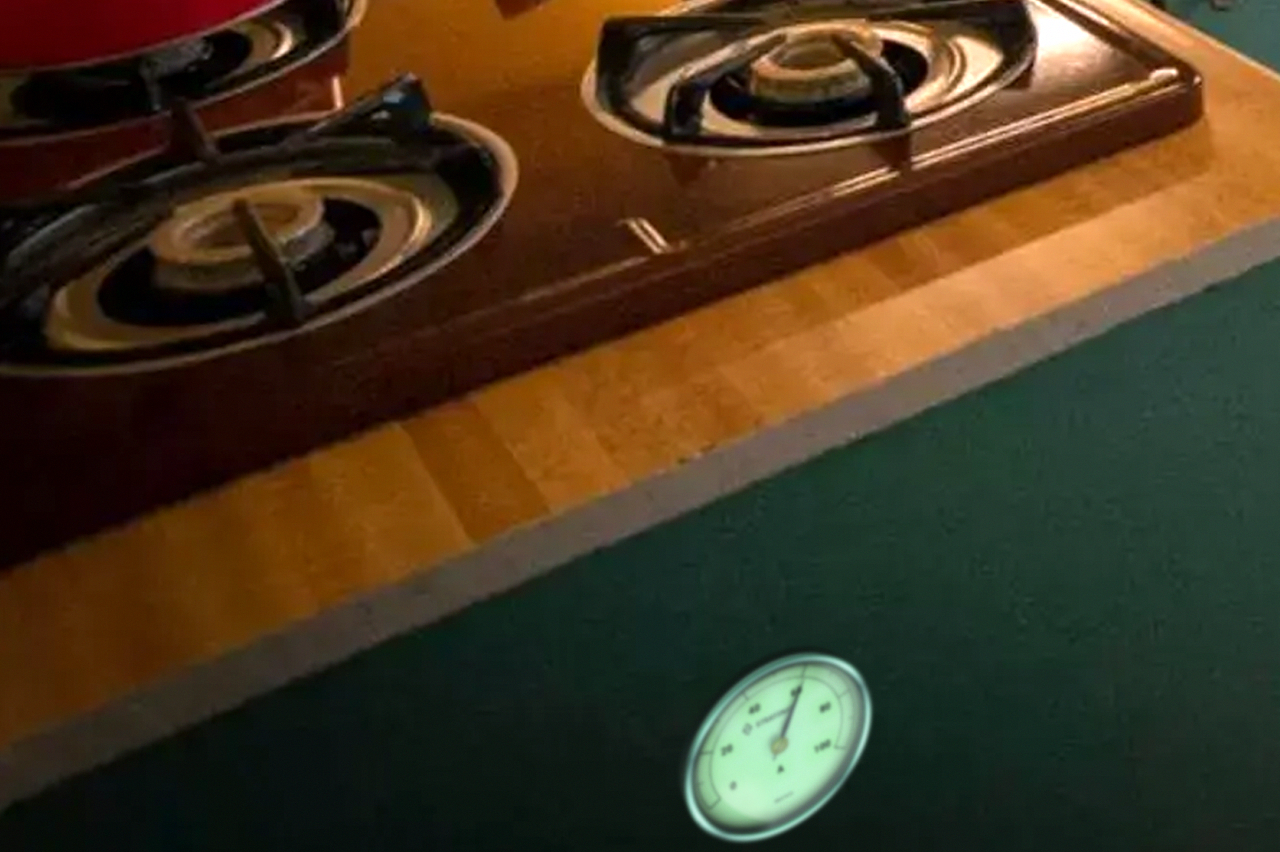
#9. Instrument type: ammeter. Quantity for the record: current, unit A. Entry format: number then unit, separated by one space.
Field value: 60 A
